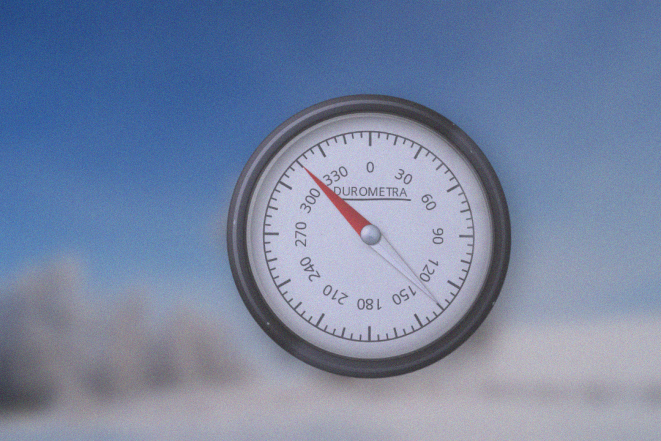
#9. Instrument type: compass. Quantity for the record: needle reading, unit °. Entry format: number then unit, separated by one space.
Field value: 315 °
